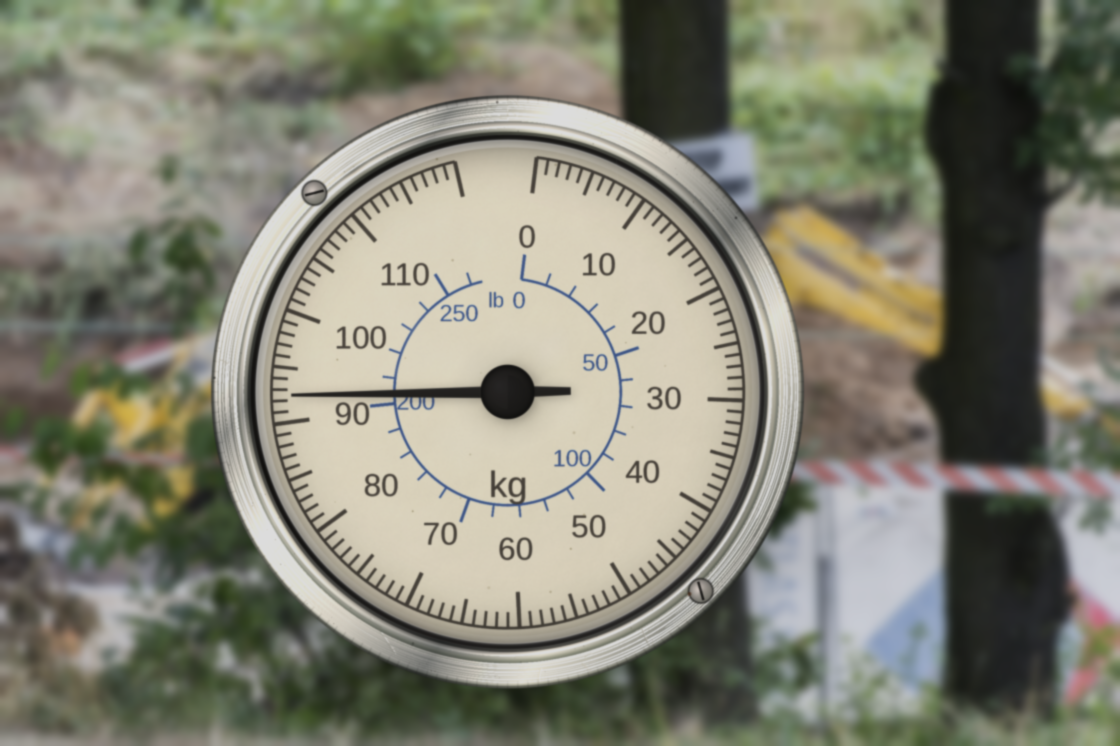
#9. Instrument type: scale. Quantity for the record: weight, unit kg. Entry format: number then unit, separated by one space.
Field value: 92.5 kg
